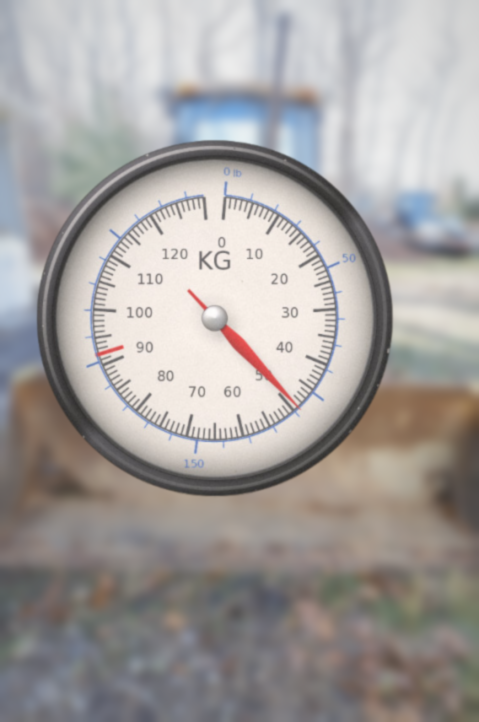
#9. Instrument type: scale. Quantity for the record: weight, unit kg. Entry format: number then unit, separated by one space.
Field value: 49 kg
